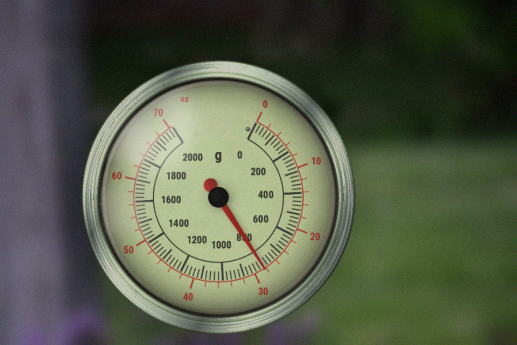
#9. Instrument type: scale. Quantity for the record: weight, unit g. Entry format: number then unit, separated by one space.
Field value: 800 g
